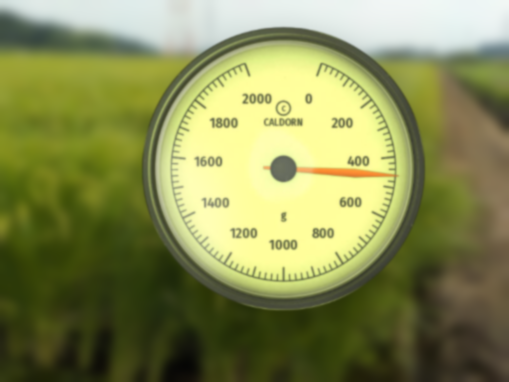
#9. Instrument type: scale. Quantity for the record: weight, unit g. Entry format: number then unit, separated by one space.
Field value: 460 g
